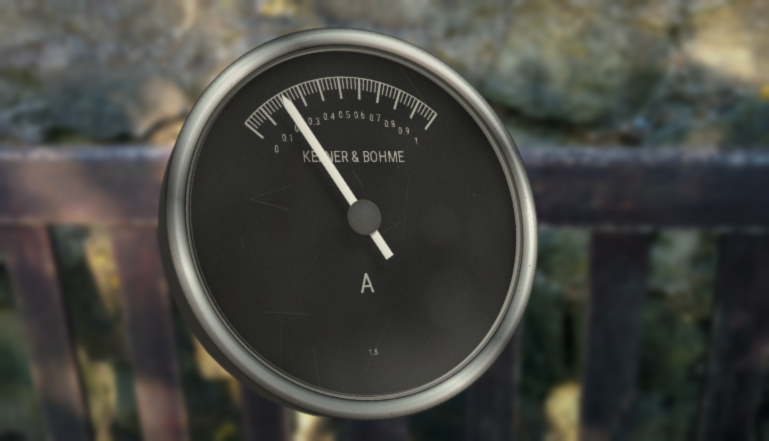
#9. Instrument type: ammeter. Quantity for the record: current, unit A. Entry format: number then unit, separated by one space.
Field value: 0.2 A
